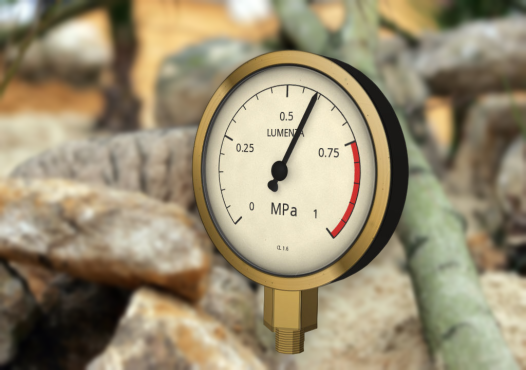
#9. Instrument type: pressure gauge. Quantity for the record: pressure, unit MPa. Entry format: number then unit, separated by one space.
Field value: 0.6 MPa
